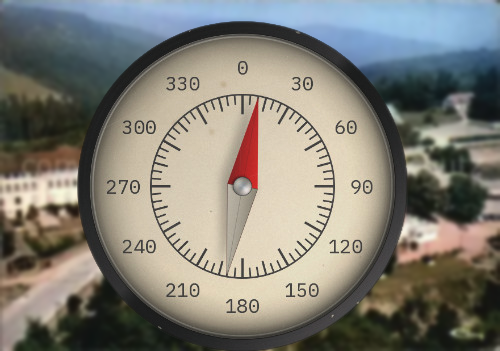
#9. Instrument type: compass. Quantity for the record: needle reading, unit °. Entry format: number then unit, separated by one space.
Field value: 10 °
